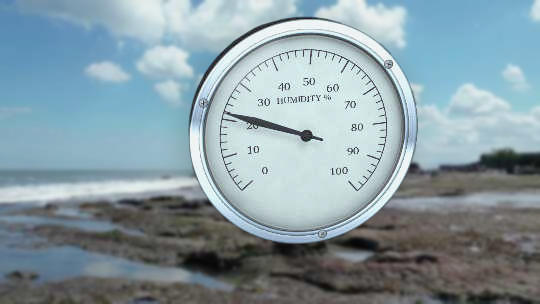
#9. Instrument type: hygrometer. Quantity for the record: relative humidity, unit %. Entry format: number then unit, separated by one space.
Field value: 22 %
